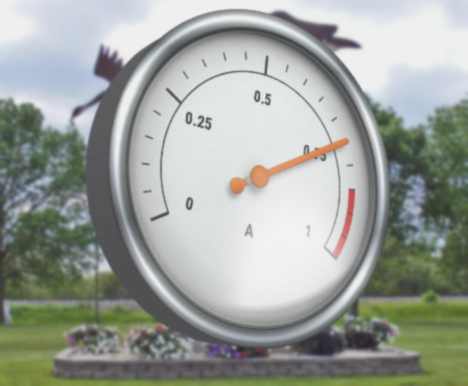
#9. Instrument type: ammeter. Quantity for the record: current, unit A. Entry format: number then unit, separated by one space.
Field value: 0.75 A
